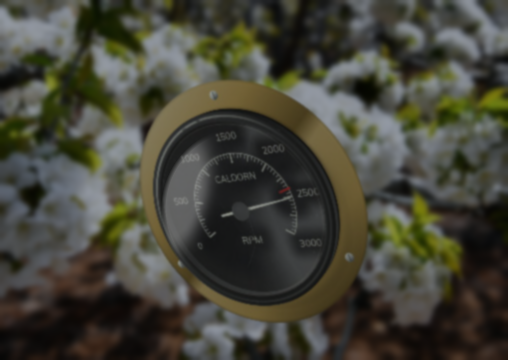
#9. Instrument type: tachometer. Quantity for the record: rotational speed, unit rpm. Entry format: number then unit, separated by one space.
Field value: 2500 rpm
